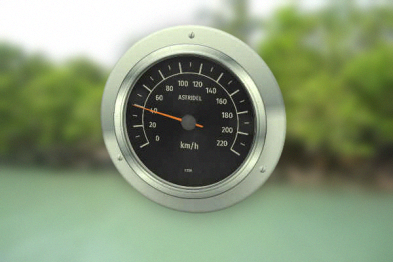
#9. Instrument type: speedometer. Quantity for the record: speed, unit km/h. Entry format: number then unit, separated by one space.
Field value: 40 km/h
